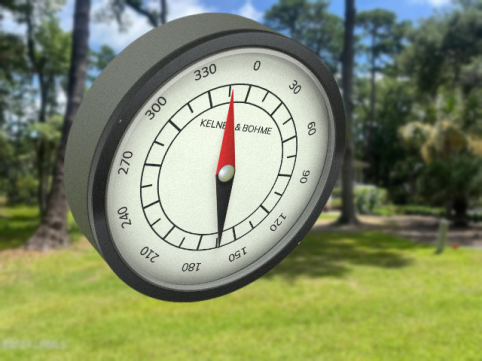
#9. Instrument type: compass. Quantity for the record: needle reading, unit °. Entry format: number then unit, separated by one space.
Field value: 345 °
